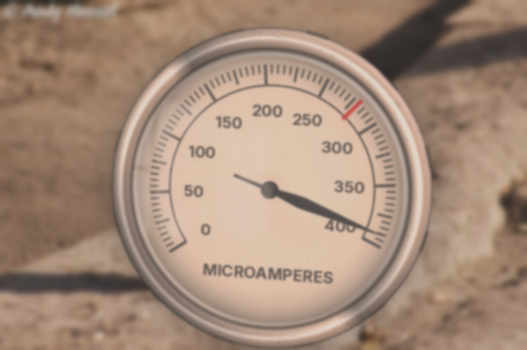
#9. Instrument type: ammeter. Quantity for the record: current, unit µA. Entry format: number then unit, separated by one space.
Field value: 390 µA
